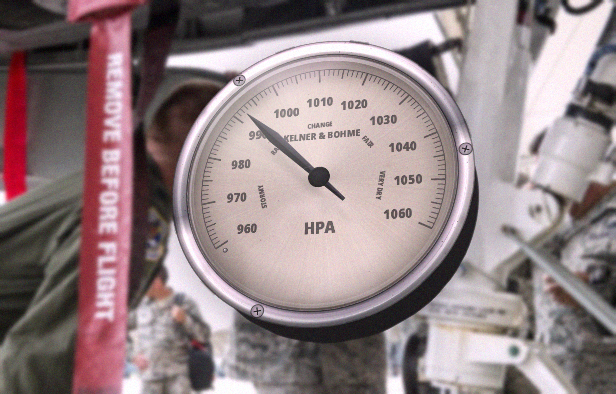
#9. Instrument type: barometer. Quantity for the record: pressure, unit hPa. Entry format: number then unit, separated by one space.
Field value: 992 hPa
